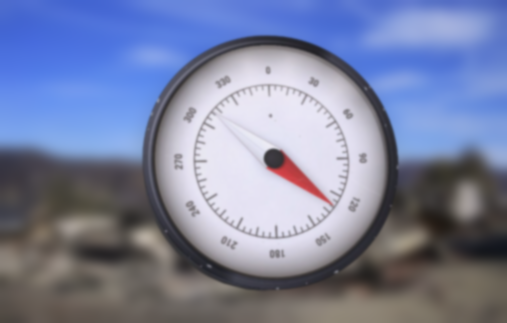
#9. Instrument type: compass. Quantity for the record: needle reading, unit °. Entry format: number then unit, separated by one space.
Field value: 130 °
